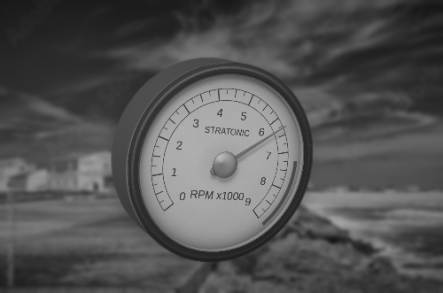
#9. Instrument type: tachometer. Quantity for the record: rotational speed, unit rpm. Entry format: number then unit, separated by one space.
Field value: 6250 rpm
